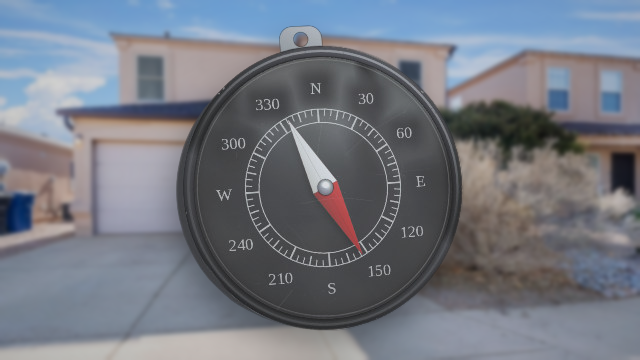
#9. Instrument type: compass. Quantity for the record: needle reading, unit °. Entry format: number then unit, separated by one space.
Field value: 155 °
